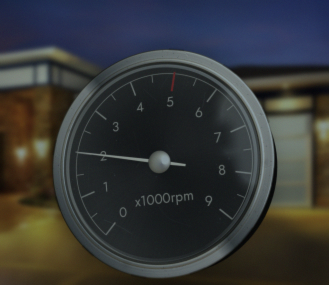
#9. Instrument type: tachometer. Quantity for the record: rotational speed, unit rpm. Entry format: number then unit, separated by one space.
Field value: 2000 rpm
